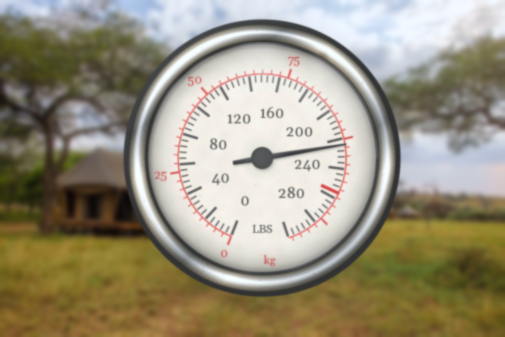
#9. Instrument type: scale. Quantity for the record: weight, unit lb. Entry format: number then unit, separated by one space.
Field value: 224 lb
